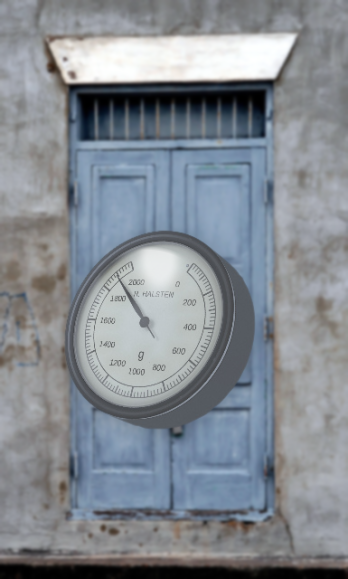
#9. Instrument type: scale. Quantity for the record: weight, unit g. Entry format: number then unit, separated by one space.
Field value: 1900 g
